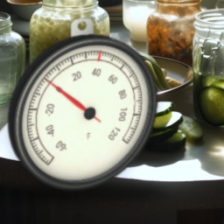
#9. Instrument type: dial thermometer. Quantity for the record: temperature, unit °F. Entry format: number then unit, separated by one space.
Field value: 0 °F
